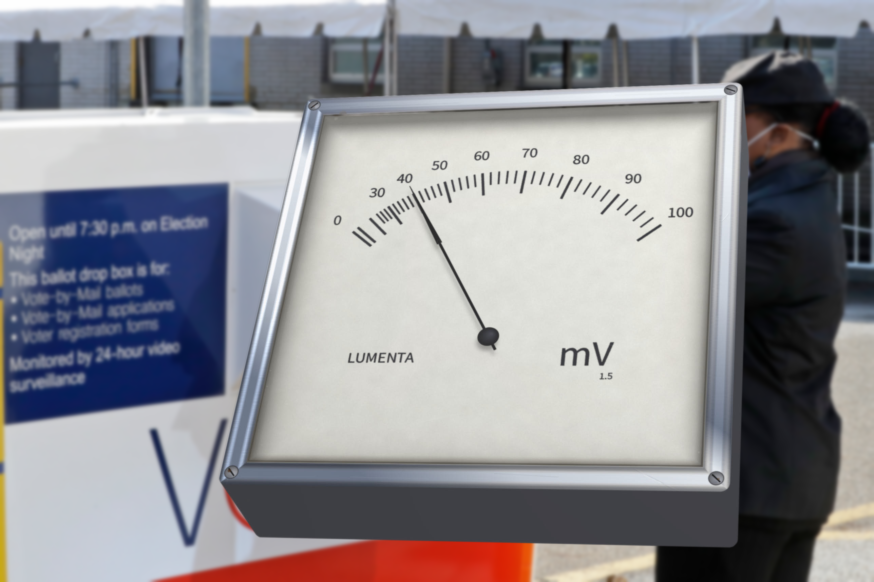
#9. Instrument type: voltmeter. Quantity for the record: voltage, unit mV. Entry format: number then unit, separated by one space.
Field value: 40 mV
